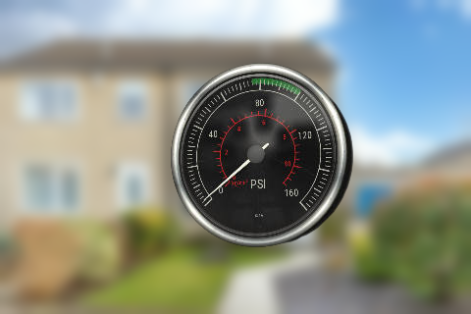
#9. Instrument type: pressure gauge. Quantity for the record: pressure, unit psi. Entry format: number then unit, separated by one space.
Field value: 2 psi
